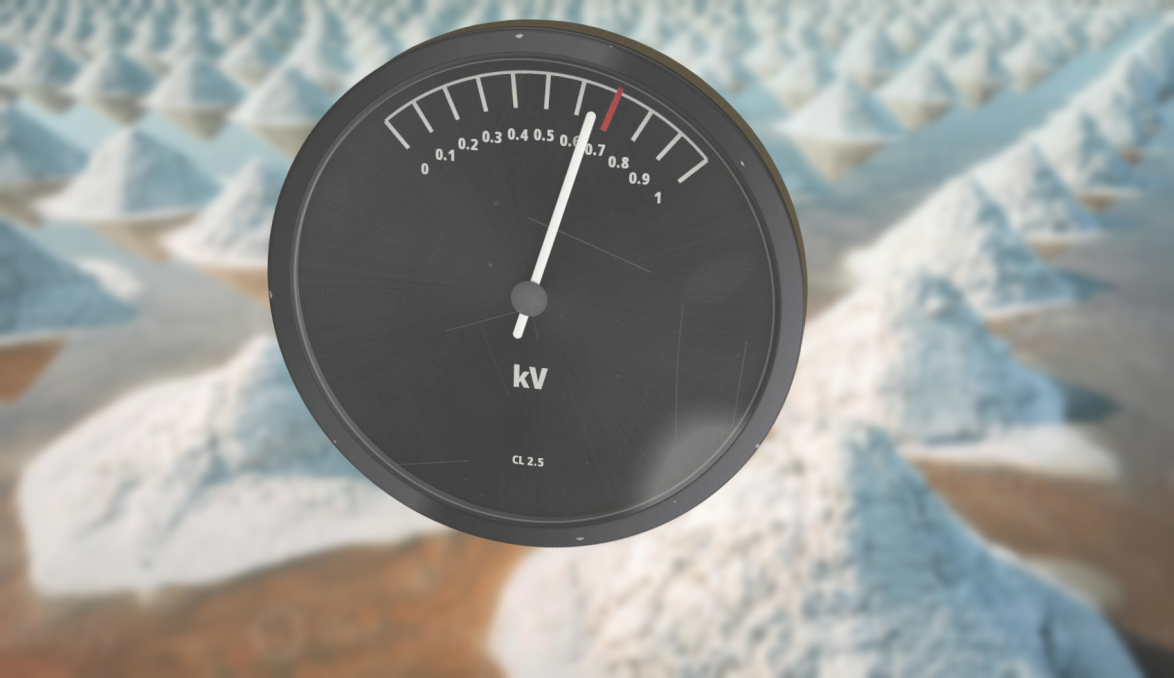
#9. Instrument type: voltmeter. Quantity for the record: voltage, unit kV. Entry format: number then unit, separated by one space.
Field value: 0.65 kV
